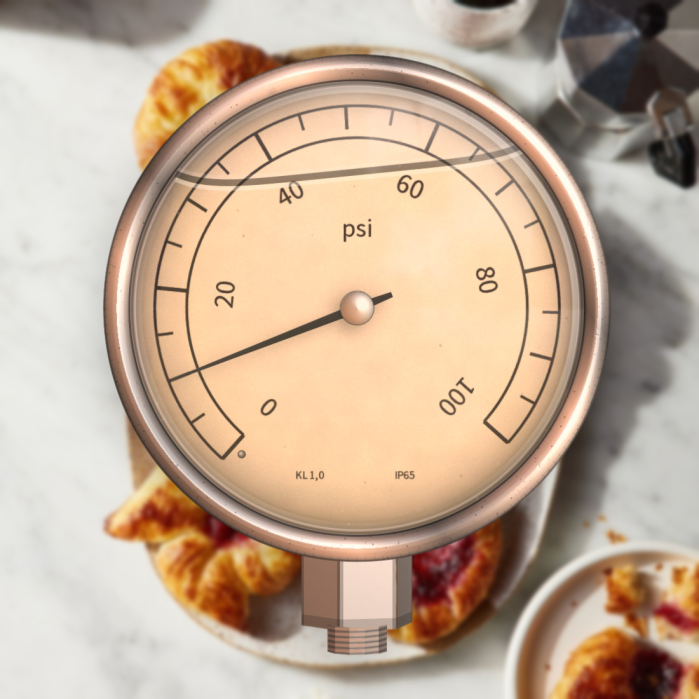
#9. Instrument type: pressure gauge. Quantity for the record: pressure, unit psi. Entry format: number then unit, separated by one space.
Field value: 10 psi
